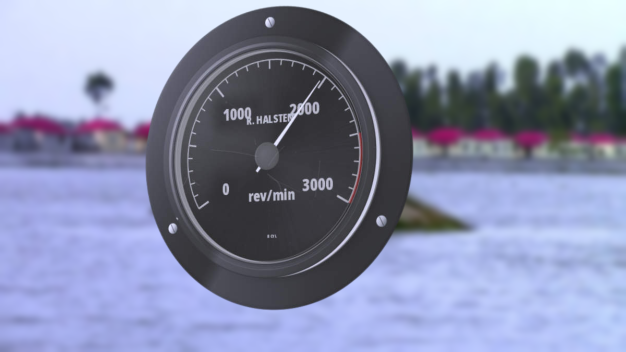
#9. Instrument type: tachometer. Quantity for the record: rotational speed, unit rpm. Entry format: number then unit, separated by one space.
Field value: 2000 rpm
